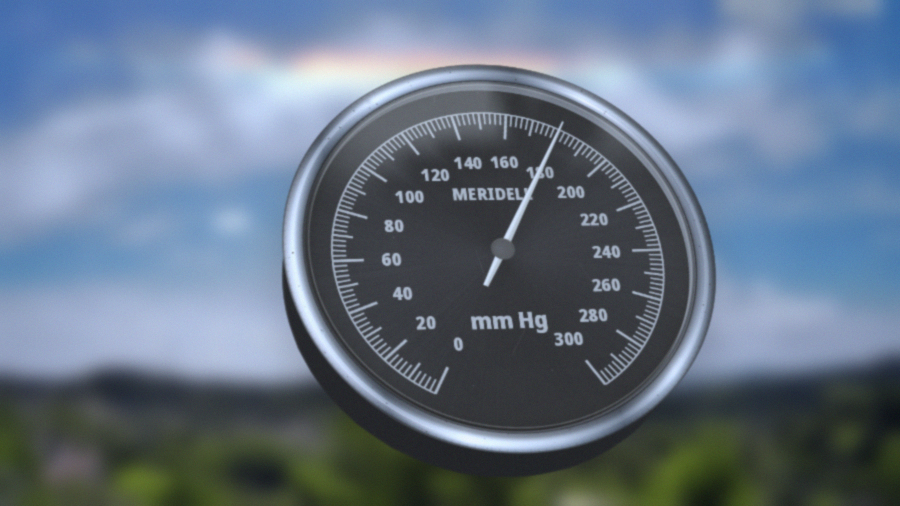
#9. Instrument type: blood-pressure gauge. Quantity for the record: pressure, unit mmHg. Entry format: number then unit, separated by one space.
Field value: 180 mmHg
